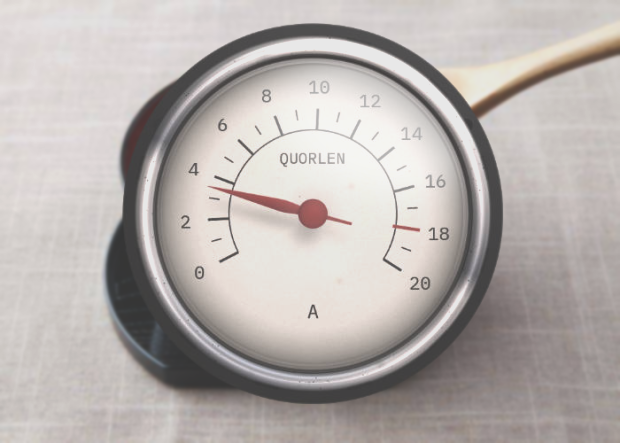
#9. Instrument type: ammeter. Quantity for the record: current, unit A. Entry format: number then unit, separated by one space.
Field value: 3.5 A
